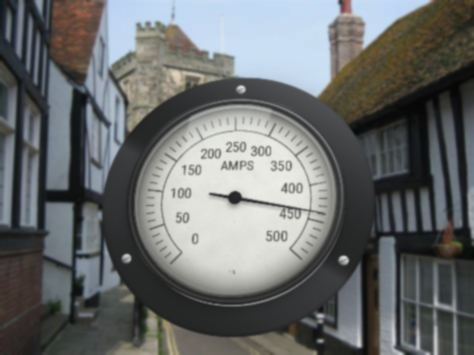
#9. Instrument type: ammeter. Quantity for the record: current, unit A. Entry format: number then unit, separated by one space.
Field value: 440 A
